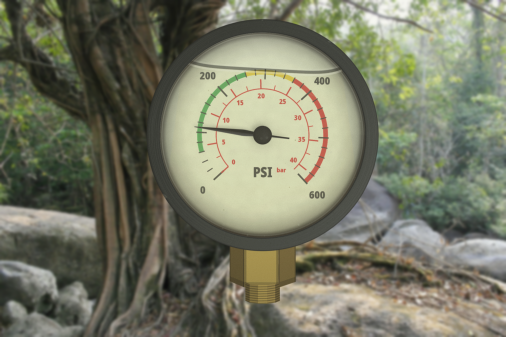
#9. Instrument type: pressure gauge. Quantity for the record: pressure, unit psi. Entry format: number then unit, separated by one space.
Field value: 110 psi
